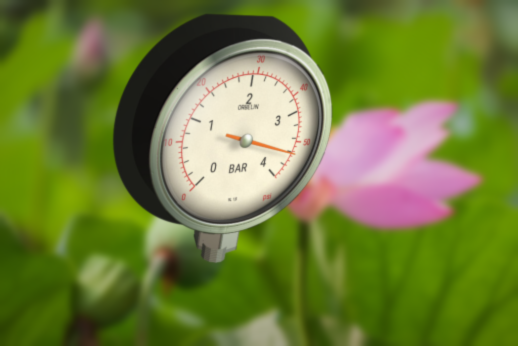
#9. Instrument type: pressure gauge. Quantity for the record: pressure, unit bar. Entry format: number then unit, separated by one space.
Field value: 3.6 bar
